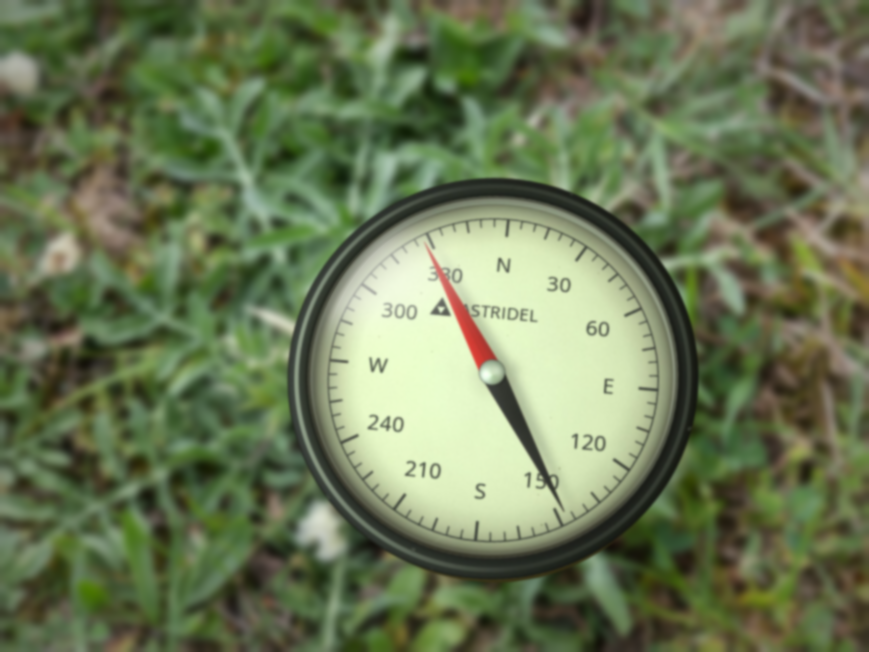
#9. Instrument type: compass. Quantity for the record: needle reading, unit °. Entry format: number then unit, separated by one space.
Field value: 327.5 °
